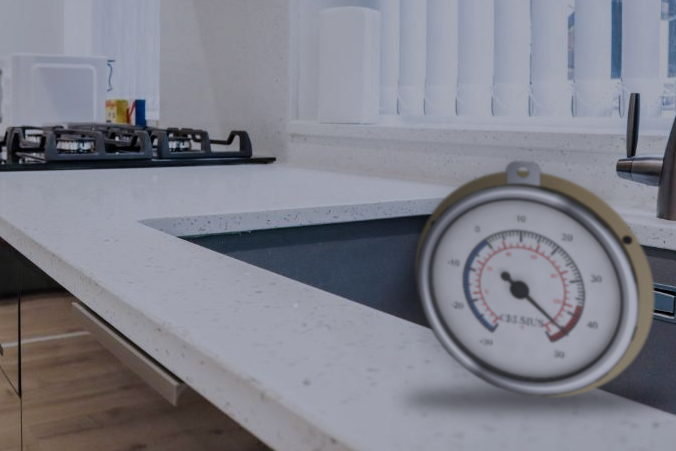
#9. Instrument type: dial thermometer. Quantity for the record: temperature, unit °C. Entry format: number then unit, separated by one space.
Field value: 45 °C
